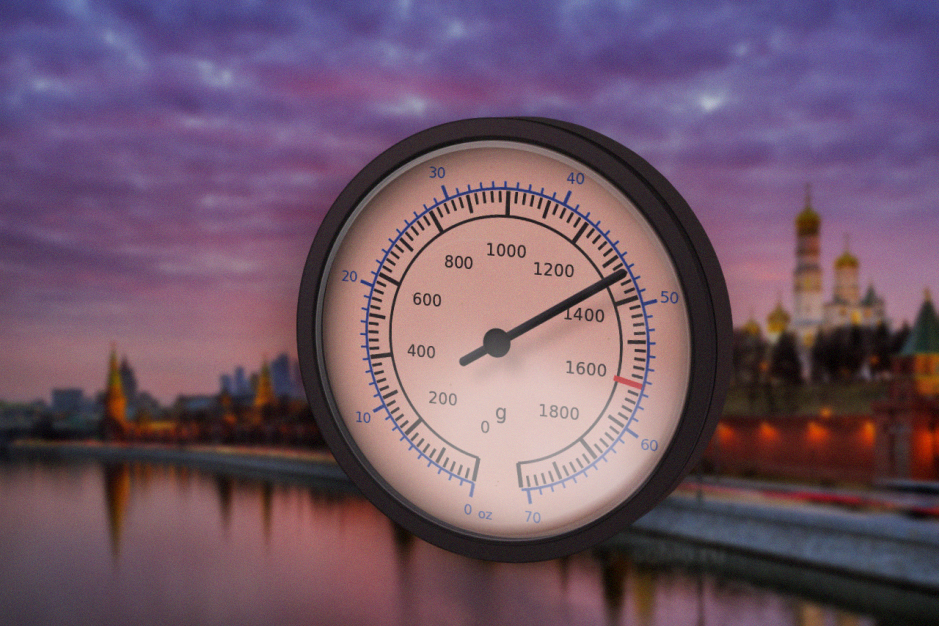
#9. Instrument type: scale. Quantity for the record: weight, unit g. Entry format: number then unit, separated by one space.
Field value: 1340 g
